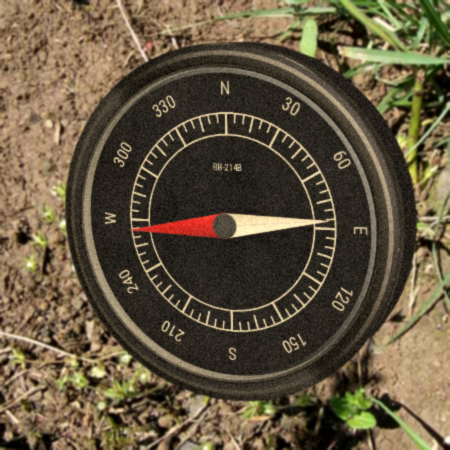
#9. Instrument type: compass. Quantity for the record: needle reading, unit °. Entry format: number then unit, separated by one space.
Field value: 265 °
